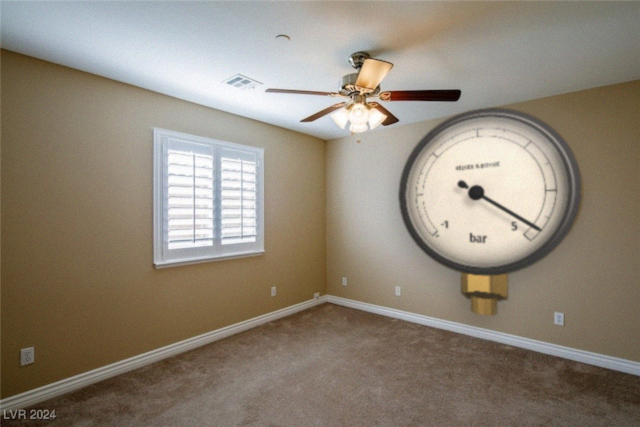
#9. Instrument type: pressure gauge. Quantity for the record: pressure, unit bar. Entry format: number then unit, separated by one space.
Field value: 4.75 bar
